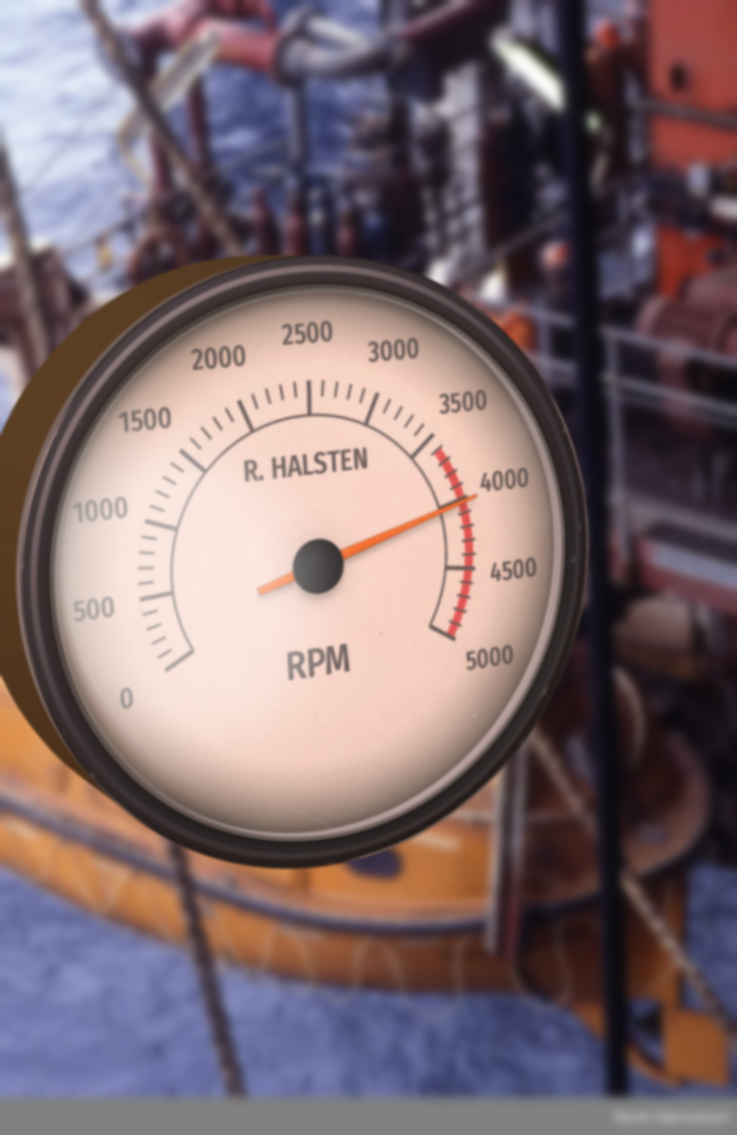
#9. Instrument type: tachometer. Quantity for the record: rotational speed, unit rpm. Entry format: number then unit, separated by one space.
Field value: 4000 rpm
